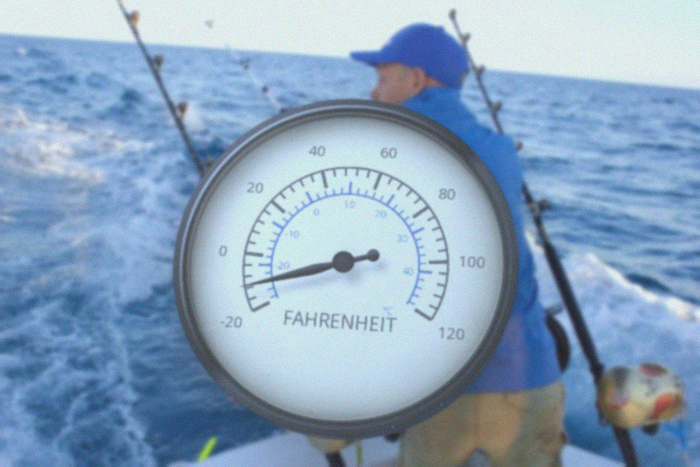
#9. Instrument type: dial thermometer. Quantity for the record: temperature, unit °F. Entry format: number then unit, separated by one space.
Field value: -12 °F
